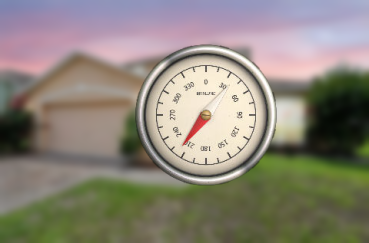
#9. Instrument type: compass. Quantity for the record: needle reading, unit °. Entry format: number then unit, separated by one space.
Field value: 217.5 °
